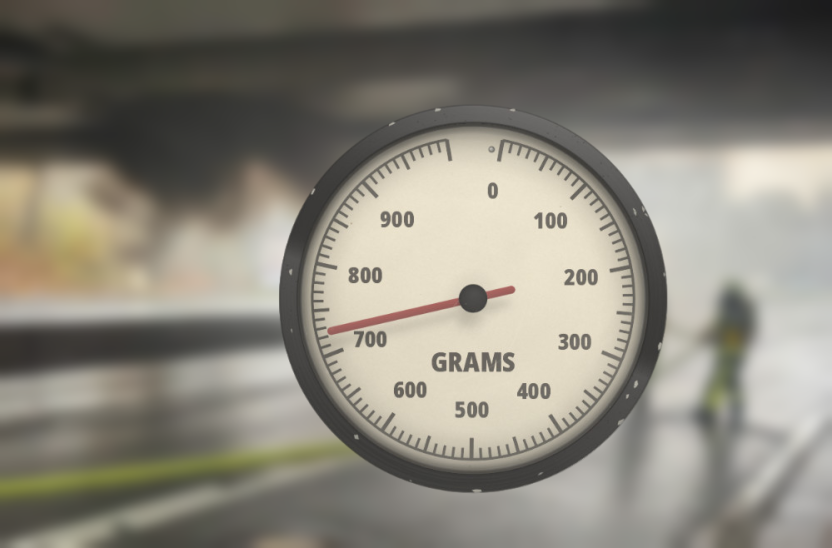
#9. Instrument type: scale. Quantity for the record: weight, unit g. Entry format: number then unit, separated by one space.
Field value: 725 g
